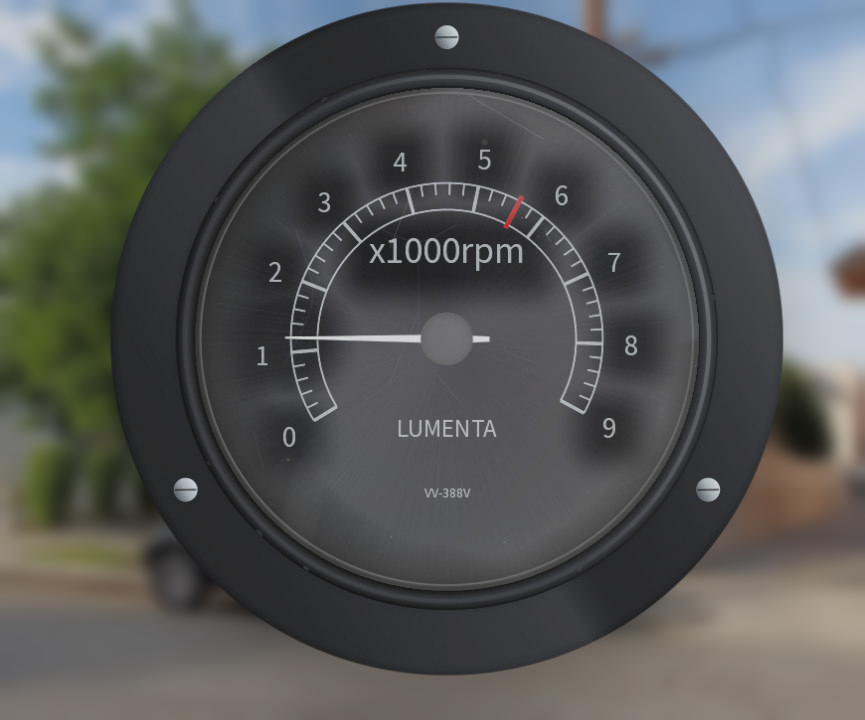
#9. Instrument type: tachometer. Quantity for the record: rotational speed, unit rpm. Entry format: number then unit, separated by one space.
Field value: 1200 rpm
